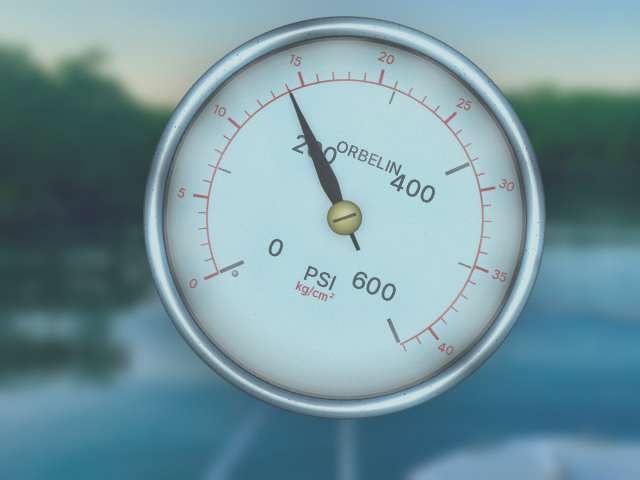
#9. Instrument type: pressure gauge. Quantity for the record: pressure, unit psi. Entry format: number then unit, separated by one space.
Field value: 200 psi
